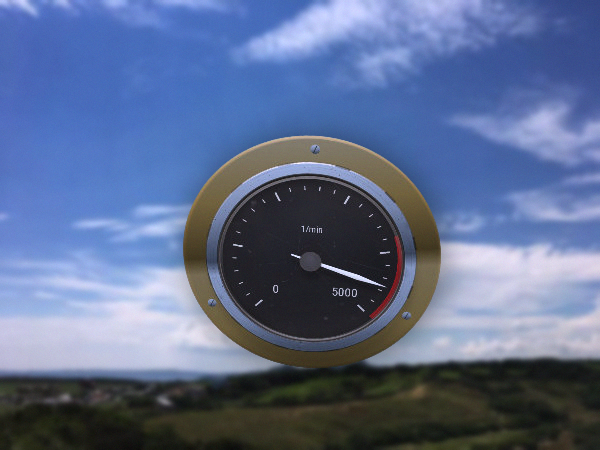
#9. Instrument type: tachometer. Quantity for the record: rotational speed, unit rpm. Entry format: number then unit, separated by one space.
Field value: 4500 rpm
